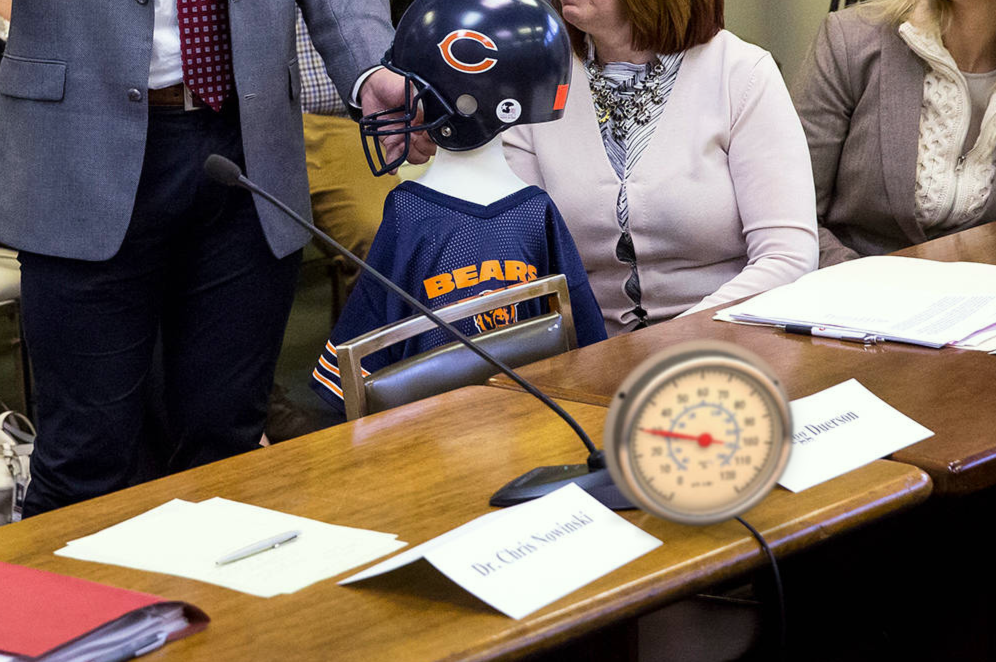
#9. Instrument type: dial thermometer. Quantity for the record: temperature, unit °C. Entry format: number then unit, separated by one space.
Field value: 30 °C
